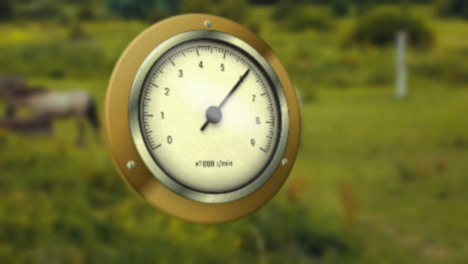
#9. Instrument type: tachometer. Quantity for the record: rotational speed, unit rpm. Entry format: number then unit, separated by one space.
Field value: 6000 rpm
